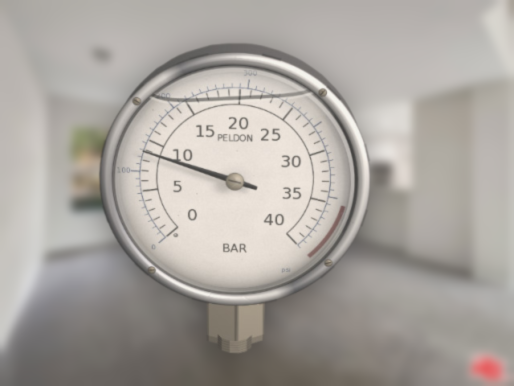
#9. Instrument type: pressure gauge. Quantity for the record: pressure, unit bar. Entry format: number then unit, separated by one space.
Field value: 9 bar
